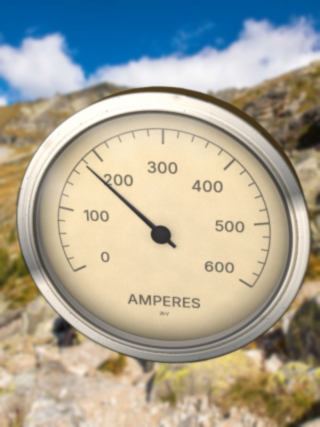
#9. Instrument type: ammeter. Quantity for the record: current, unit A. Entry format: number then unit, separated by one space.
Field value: 180 A
